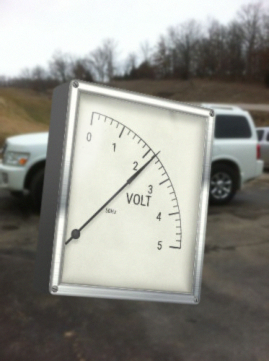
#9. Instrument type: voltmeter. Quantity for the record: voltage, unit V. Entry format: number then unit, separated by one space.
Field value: 2.2 V
